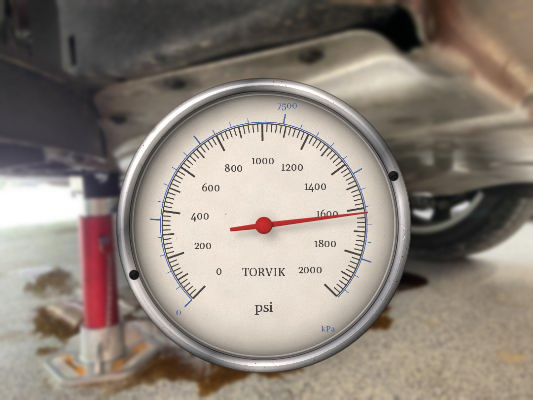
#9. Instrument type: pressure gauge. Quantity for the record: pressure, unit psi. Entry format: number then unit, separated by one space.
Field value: 1620 psi
